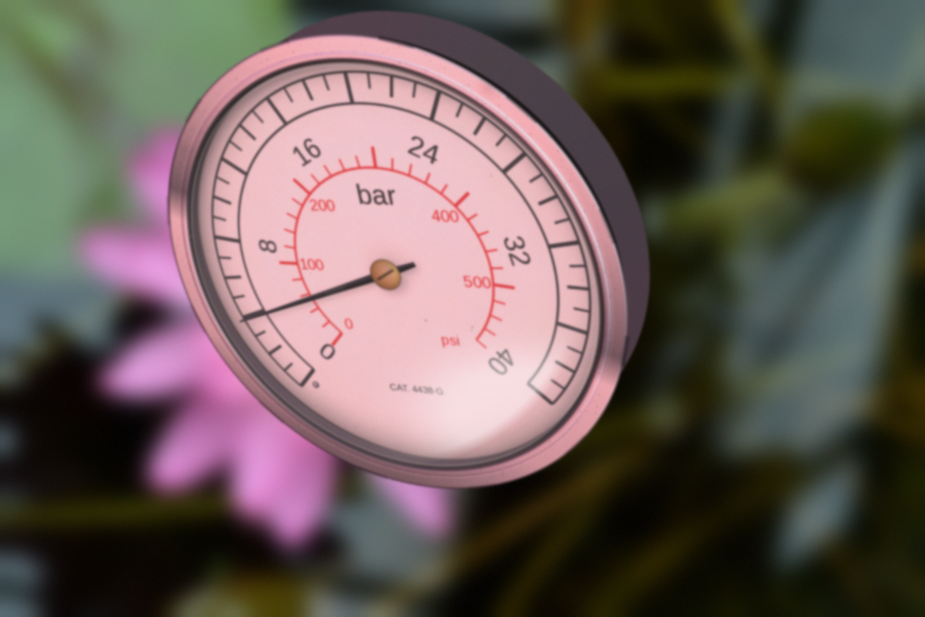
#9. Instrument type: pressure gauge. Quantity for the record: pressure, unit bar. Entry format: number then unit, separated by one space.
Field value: 4 bar
